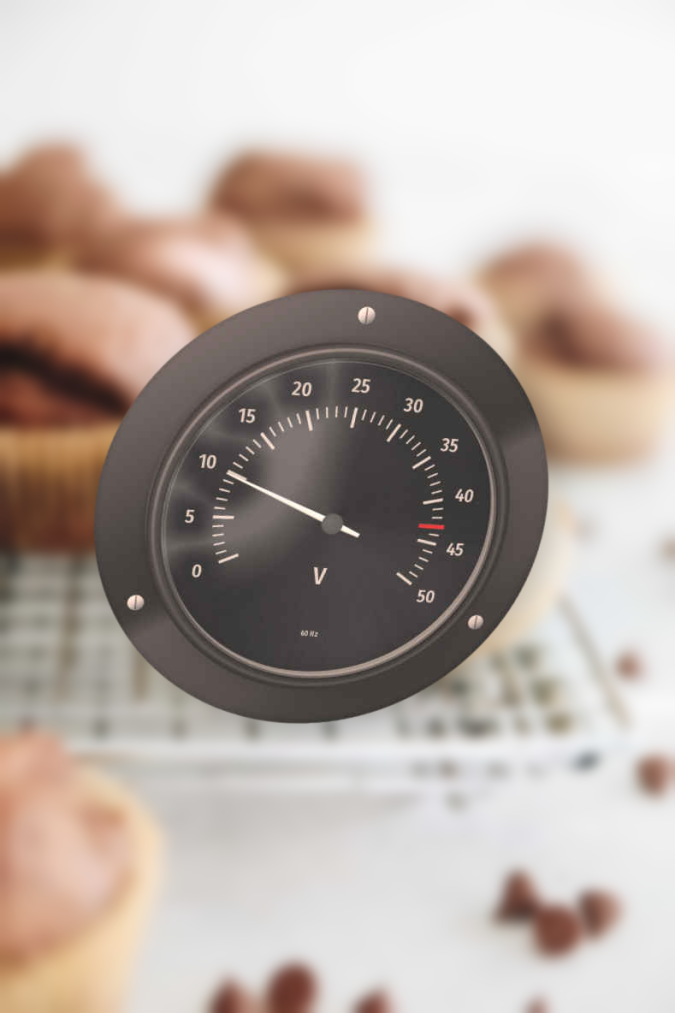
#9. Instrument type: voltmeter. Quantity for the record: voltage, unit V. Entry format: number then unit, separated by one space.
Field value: 10 V
